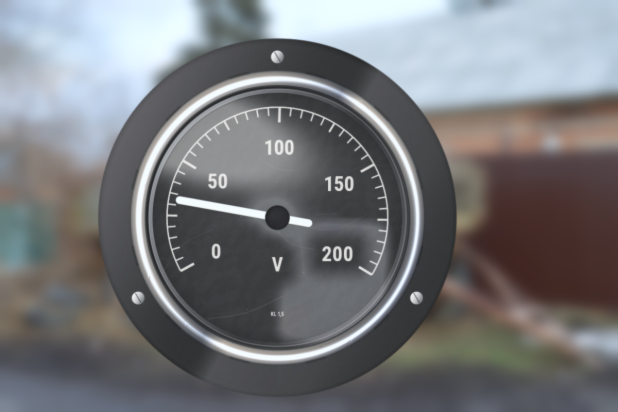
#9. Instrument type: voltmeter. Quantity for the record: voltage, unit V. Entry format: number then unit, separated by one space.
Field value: 32.5 V
